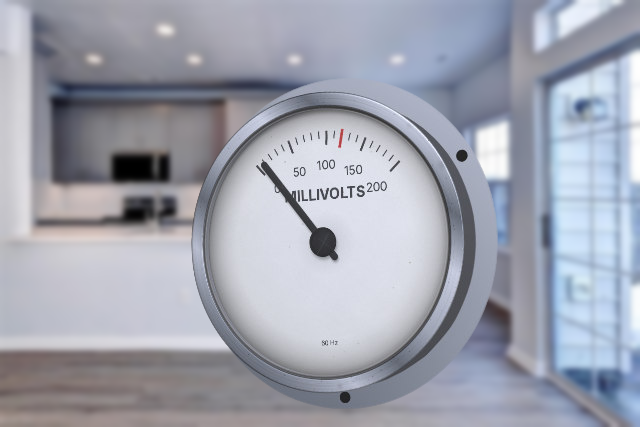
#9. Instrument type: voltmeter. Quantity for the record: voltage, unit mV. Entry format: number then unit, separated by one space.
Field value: 10 mV
